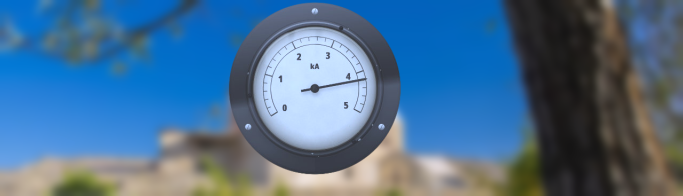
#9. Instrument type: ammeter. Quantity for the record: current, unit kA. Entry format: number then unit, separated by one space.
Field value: 4.2 kA
